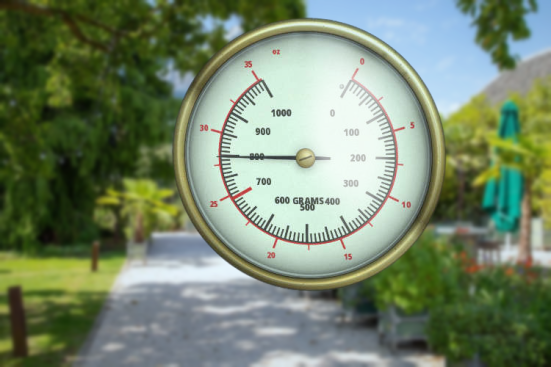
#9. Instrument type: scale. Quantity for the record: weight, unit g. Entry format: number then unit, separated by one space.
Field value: 800 g
